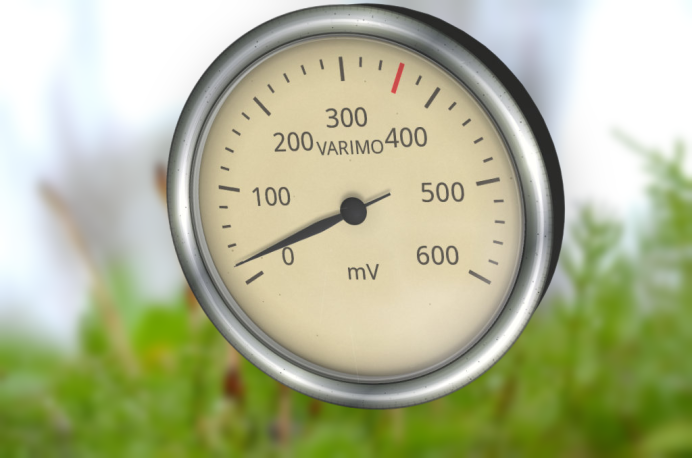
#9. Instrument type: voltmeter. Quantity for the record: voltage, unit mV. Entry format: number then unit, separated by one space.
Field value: 20 mV
